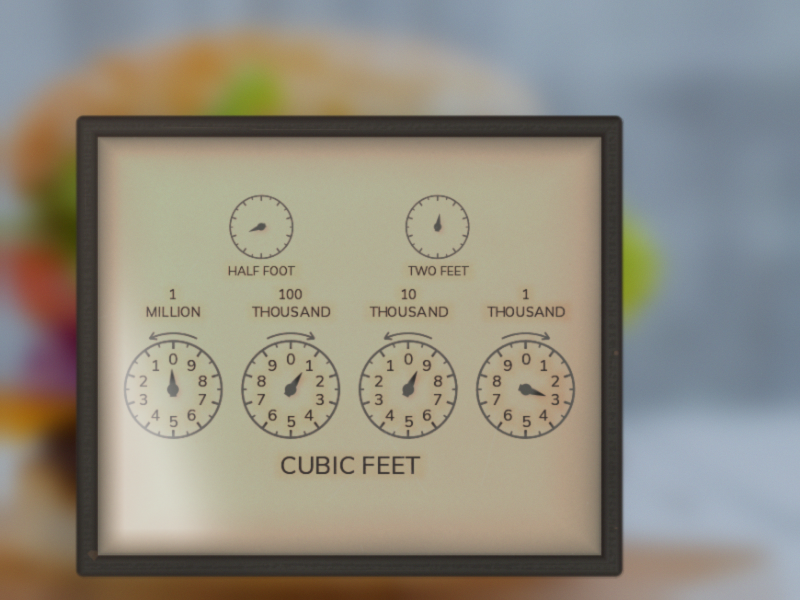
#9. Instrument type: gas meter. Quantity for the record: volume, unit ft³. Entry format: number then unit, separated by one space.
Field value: 9300 ft³
